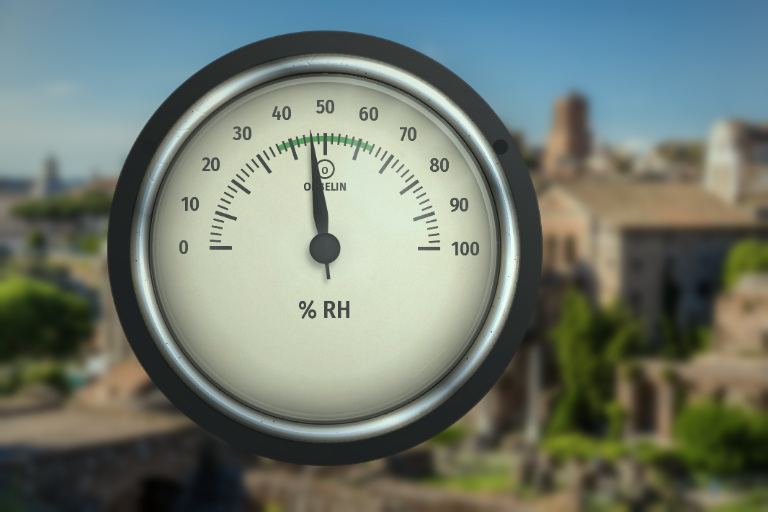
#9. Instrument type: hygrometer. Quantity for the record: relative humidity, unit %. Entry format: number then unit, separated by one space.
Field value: 46 %
